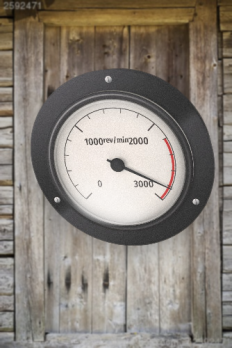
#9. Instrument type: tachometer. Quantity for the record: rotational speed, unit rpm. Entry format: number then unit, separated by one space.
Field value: 2800 rpm
